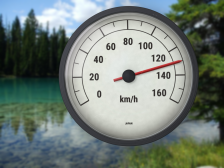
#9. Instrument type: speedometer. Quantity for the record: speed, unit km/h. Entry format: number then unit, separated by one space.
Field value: 130 km/h
